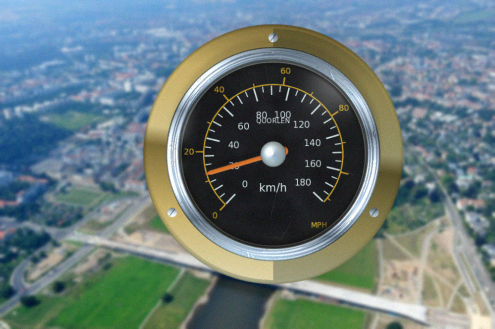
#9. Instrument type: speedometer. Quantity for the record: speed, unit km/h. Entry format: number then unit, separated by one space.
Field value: 20 km/h
